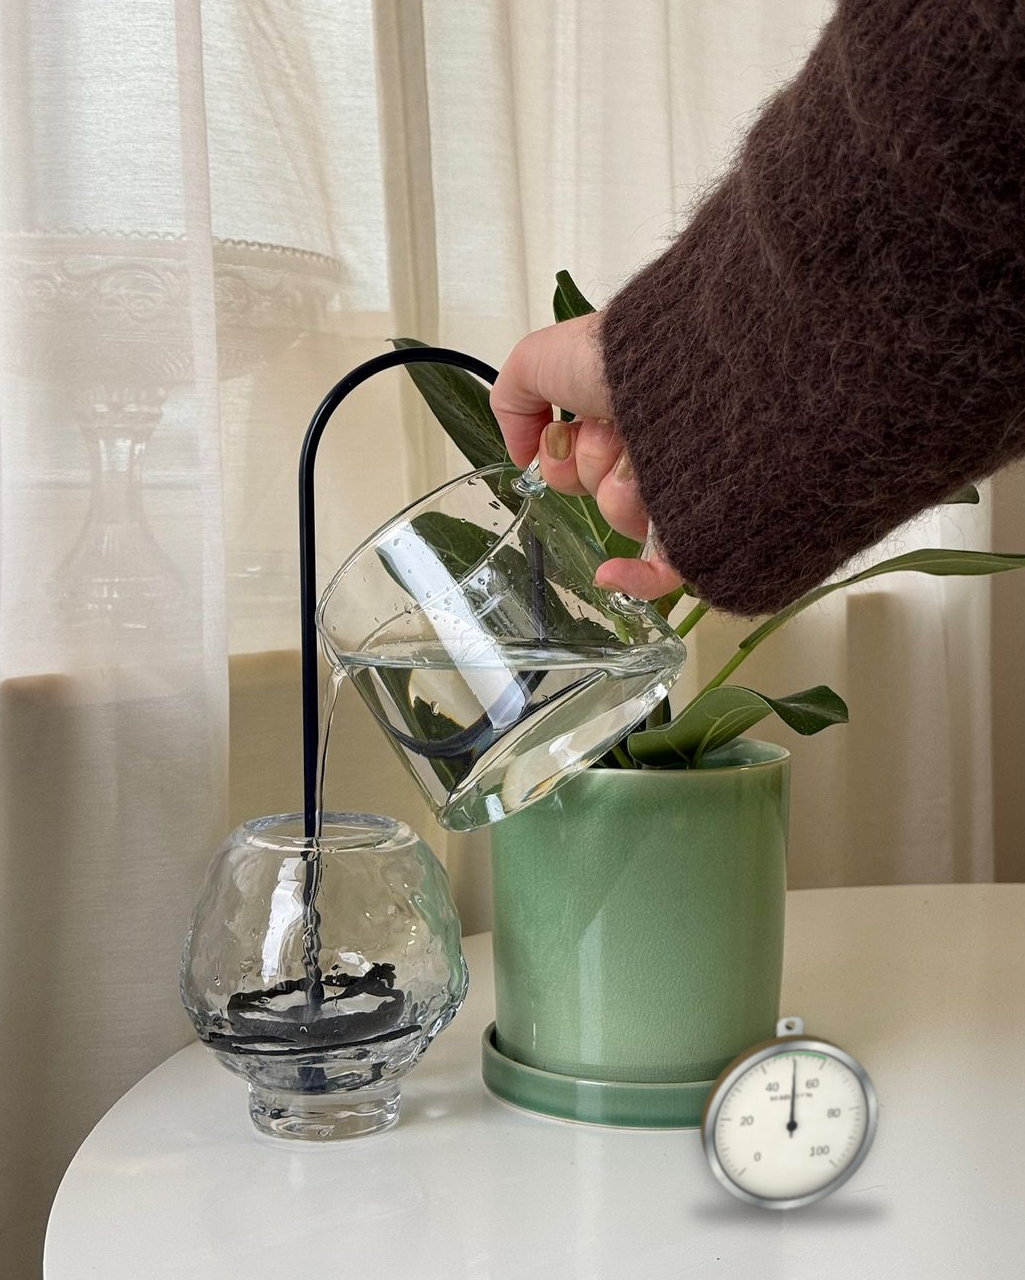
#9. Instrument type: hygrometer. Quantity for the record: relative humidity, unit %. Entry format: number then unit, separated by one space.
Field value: 50 %
